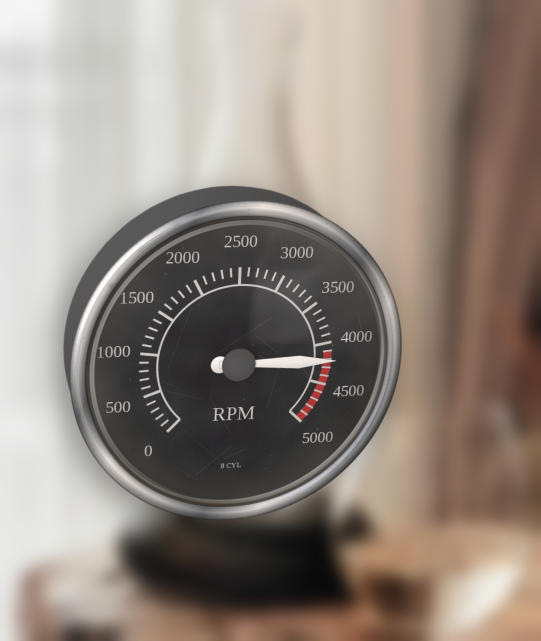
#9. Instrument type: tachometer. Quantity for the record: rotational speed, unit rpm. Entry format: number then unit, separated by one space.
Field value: 4200 rpm
